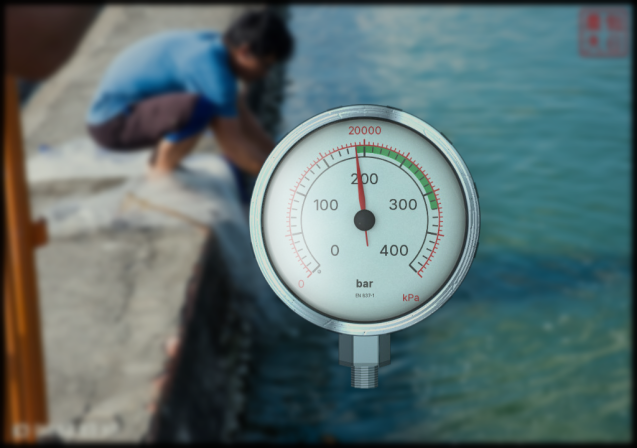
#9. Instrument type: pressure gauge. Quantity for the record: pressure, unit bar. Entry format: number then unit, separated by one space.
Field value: 190 bar
